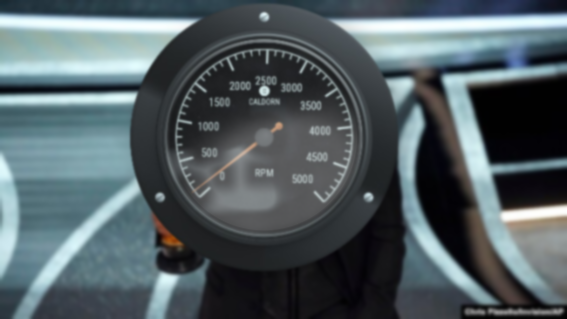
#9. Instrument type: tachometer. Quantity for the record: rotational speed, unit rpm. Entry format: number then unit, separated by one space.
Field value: 100 rpm
